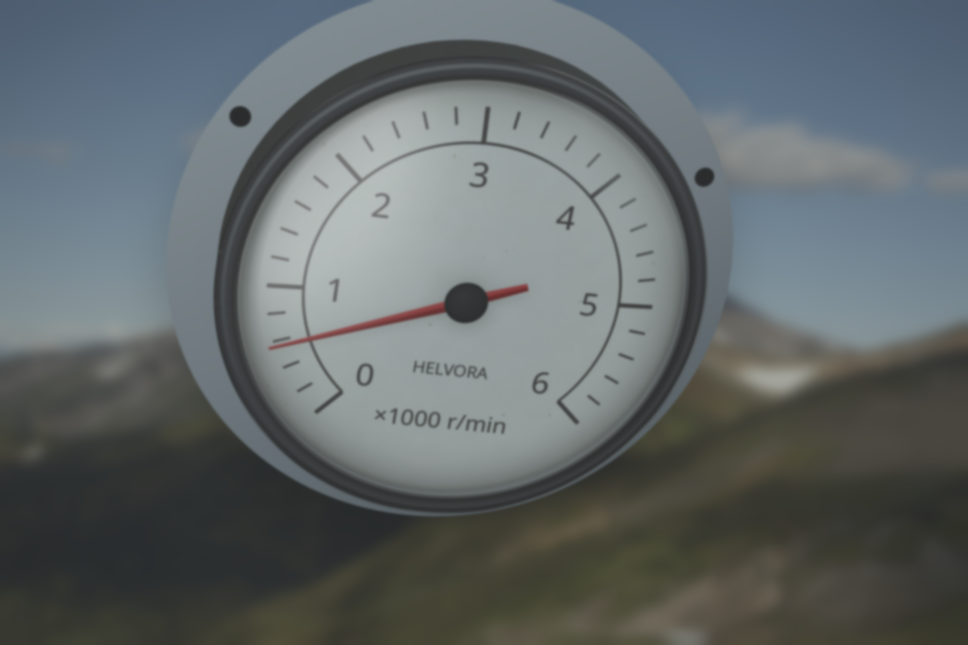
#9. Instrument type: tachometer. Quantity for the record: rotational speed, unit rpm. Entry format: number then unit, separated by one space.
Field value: 600 rpm
